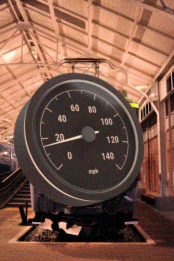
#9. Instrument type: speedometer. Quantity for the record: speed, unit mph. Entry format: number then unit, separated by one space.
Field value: 15 mph
